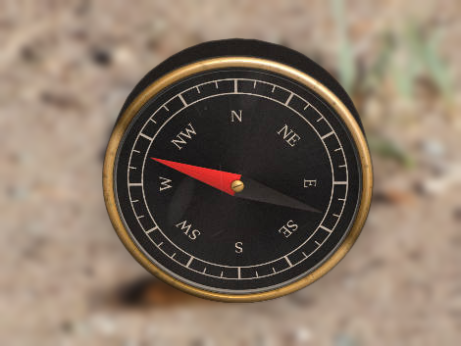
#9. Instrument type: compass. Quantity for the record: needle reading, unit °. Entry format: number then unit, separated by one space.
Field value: 290 °
